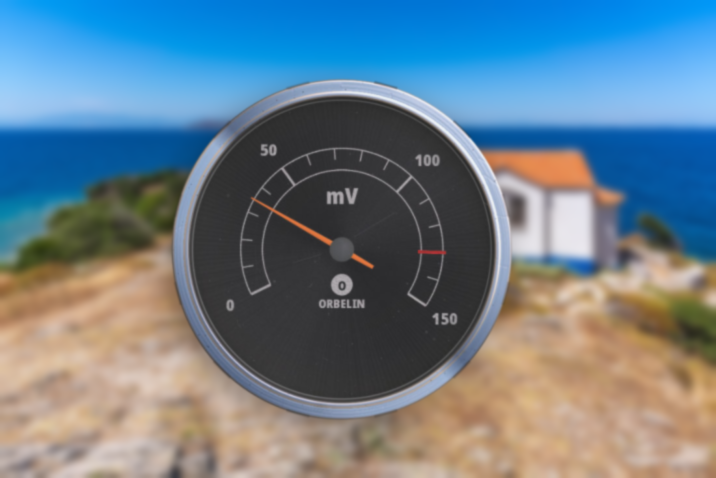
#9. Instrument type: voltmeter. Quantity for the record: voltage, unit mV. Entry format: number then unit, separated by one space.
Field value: 35 mV
